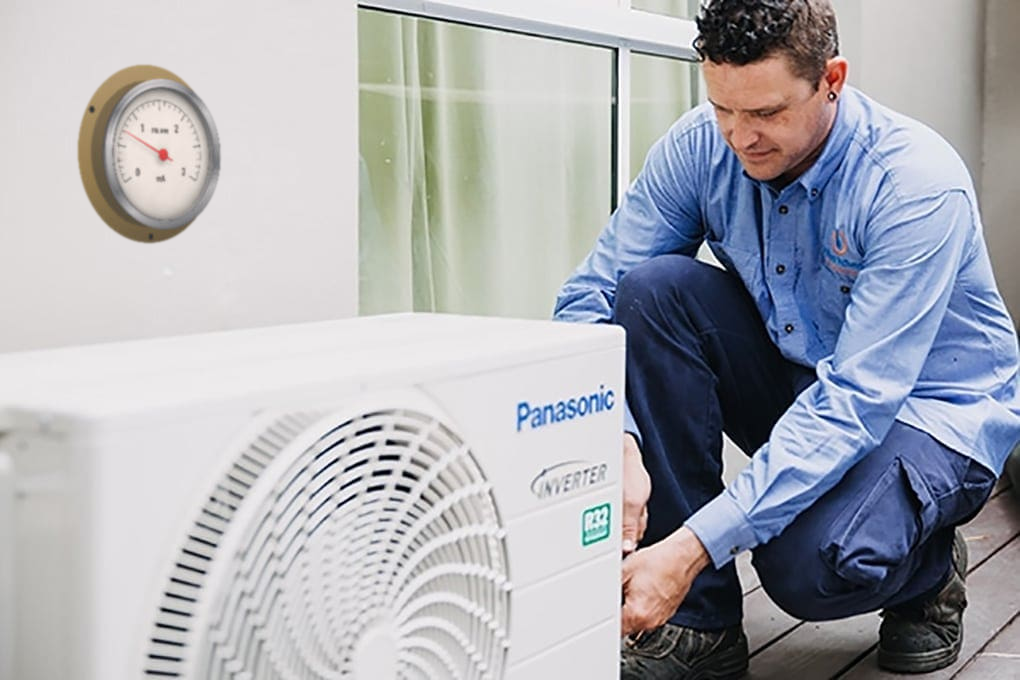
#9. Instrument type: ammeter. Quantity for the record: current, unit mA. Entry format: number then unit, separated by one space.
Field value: 0.7 mA
